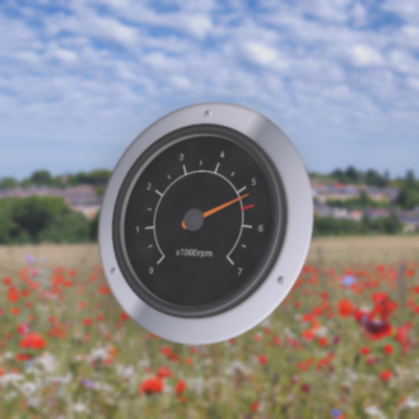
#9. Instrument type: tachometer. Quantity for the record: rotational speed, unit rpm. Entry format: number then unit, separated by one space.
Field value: 5250 rpm
